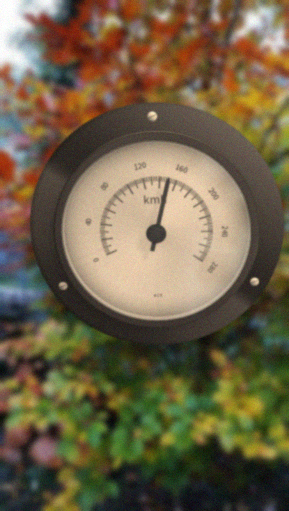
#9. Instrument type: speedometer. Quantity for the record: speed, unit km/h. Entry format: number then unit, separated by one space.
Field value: 150 km/h
